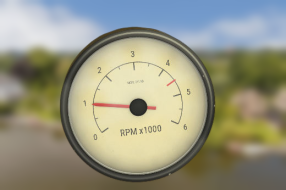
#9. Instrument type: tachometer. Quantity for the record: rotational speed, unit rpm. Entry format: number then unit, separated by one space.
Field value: 1000 rpm
